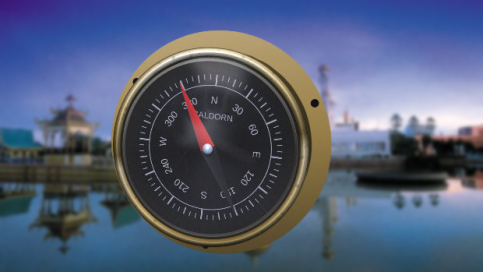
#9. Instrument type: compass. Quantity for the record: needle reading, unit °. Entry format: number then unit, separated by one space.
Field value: 330 °
